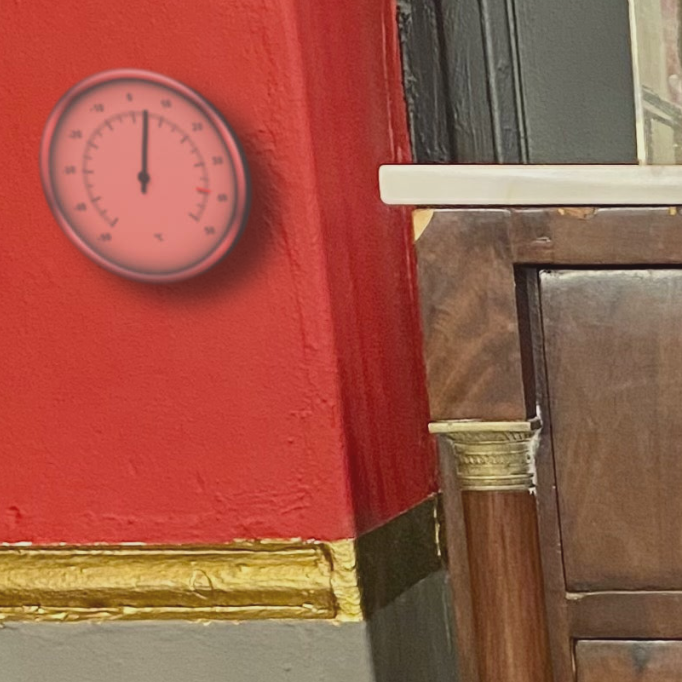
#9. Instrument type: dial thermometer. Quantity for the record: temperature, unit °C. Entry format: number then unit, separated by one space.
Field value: 5 °C
